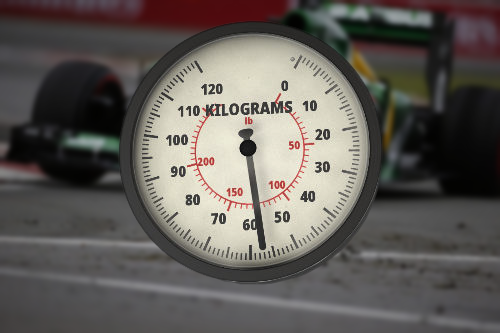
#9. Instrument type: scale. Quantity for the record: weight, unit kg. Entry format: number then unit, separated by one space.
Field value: 57 kg
